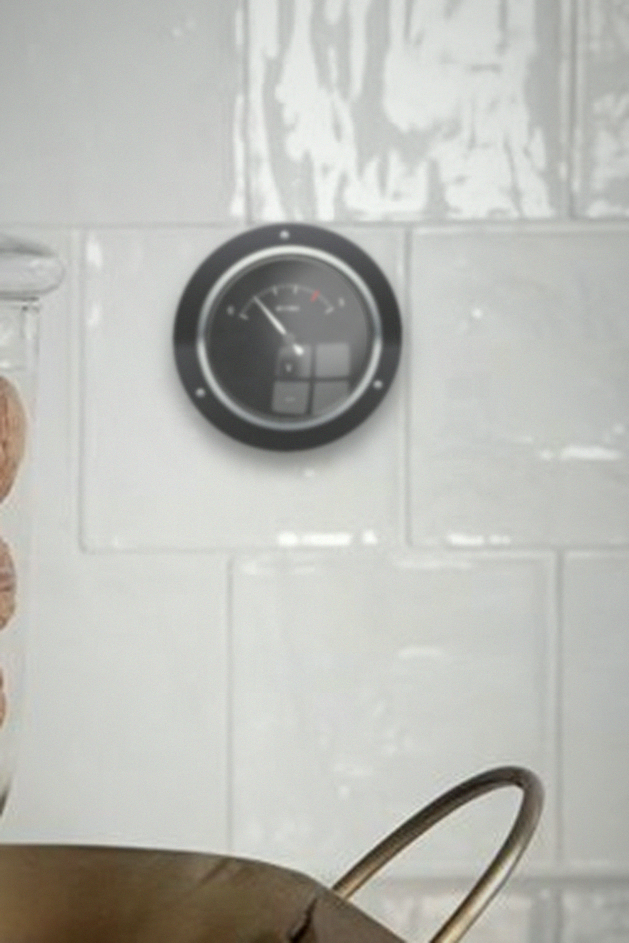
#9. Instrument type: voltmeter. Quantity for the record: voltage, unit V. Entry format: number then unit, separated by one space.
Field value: 1 V
